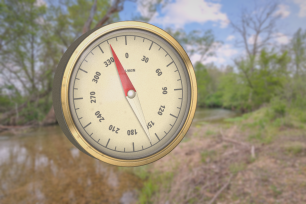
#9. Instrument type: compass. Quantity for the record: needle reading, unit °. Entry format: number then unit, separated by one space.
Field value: 340 °
